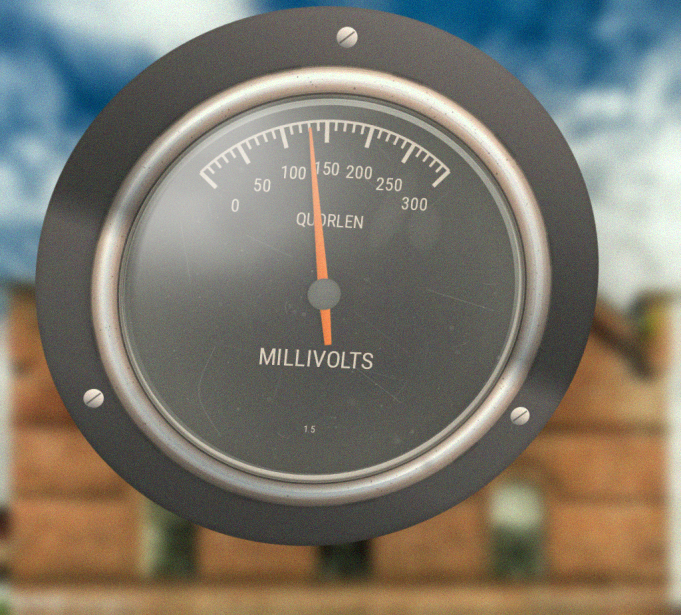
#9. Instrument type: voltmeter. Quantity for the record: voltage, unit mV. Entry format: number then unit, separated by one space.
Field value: 130 mV
